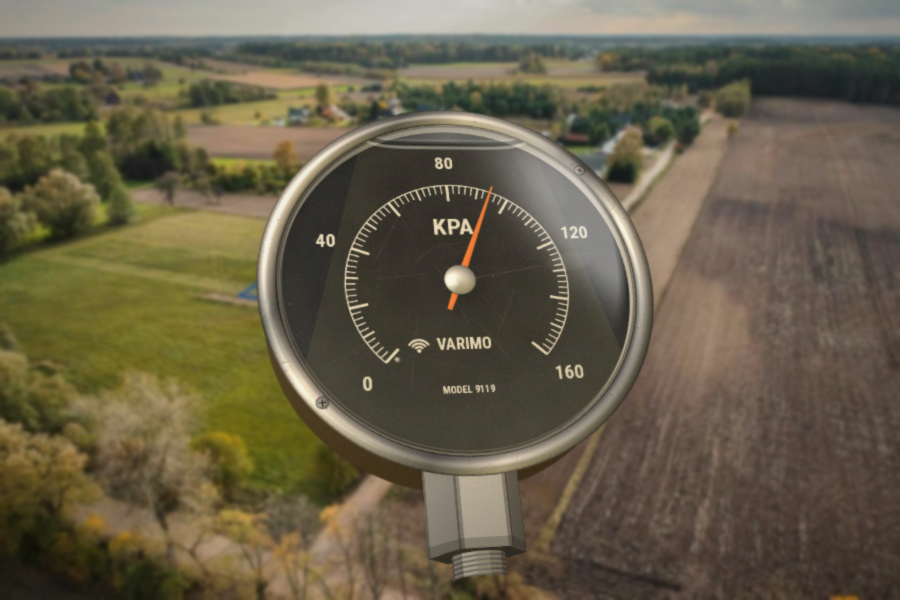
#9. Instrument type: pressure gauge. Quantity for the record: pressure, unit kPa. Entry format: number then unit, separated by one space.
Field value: 94 kPa
